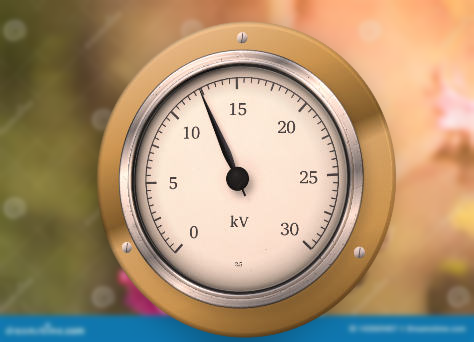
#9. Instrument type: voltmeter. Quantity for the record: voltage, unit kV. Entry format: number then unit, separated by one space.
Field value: 12.5 kV
